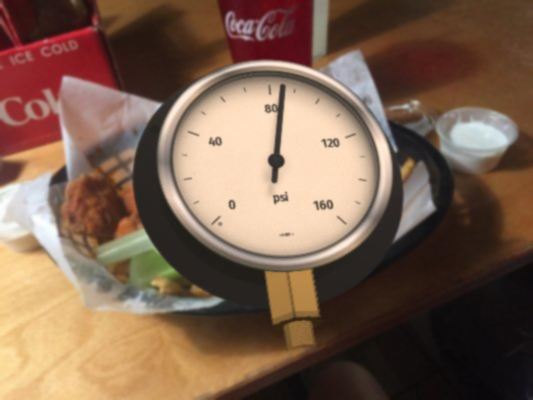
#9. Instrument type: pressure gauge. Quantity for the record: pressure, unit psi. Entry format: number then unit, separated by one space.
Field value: 85 psi
